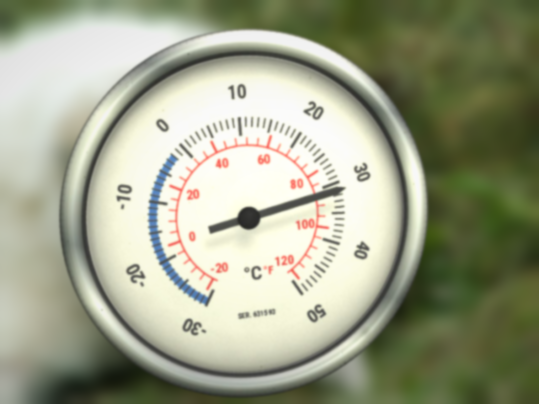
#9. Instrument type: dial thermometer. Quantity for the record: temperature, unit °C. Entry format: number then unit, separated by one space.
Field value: 31 °C
